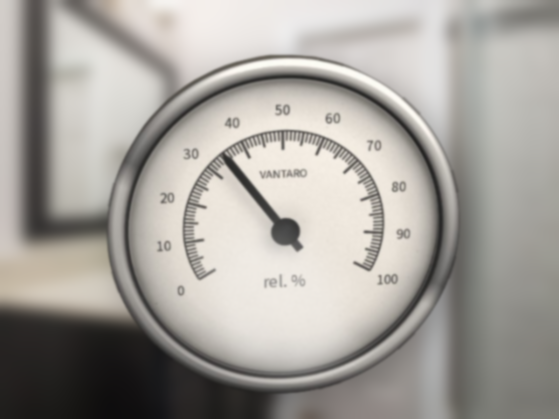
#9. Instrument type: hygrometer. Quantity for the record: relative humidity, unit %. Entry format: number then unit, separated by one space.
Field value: 35 %
